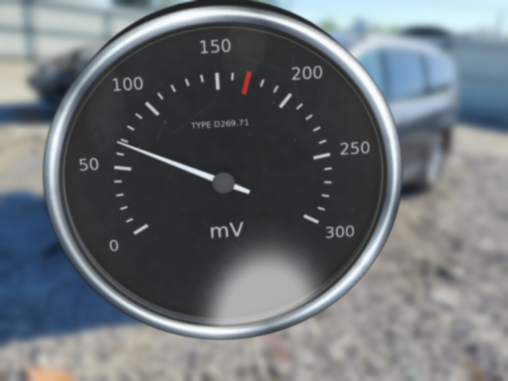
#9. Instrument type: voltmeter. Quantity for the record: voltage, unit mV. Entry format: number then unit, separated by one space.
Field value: 70 mV
